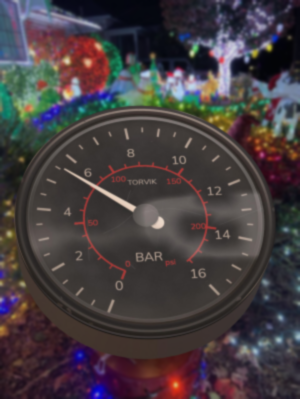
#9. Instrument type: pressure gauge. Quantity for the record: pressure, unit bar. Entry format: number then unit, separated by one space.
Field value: 5.5 bar
